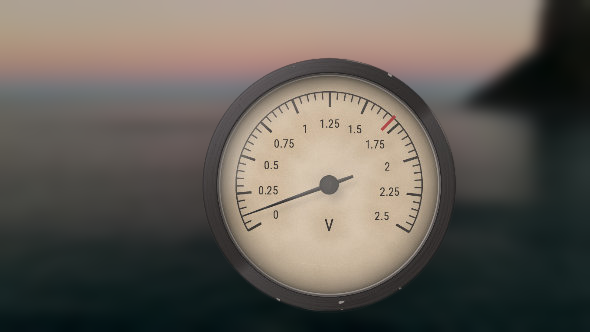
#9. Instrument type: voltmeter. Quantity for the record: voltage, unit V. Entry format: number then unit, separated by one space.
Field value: 0.1 V
